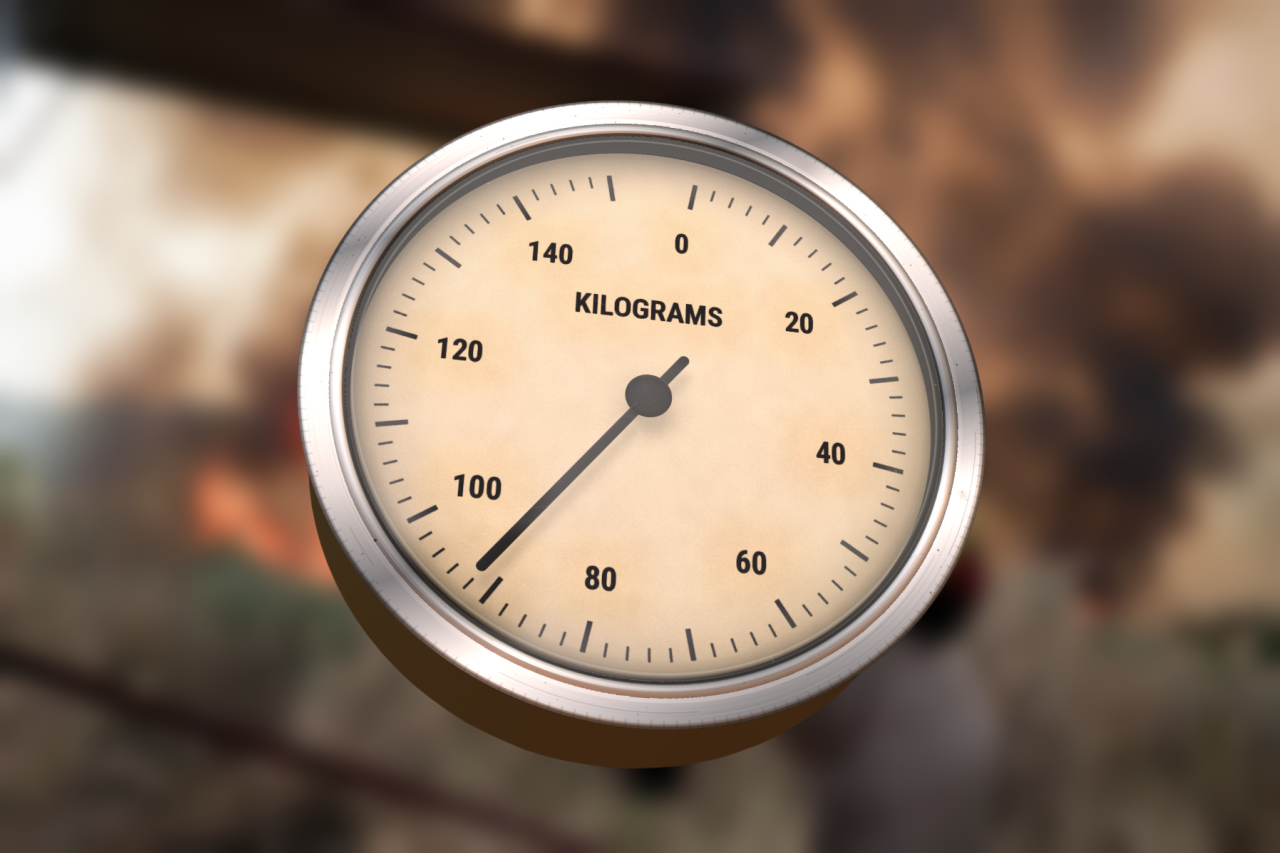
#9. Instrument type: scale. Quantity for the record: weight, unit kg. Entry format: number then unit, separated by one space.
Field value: 92 kg
